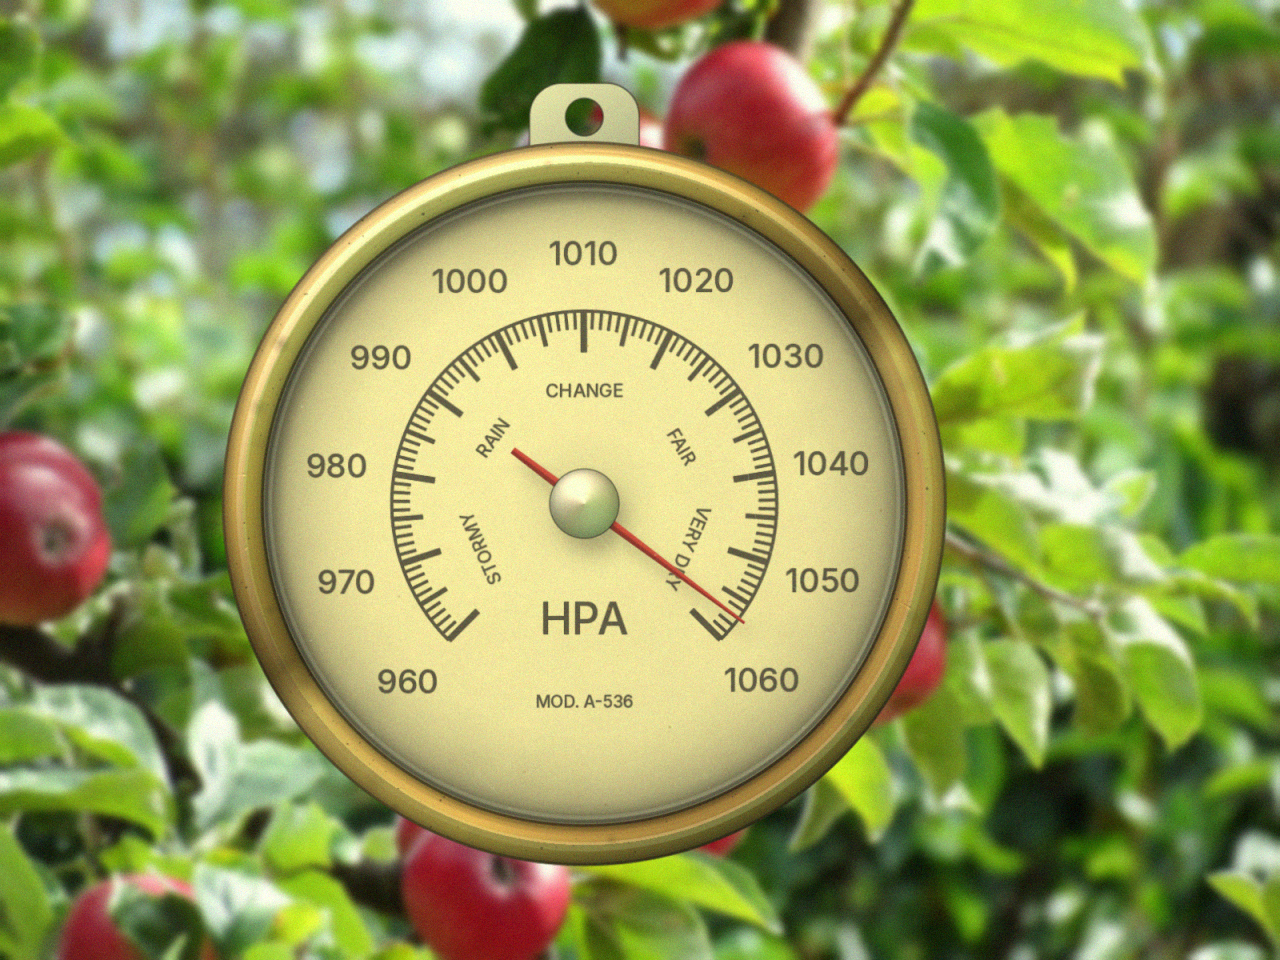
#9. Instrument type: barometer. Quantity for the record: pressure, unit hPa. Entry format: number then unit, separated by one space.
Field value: 1057 hPa
